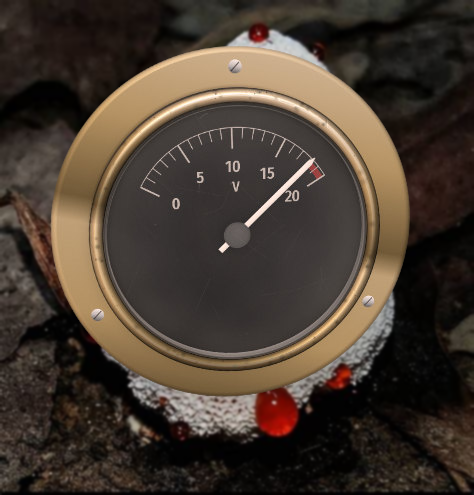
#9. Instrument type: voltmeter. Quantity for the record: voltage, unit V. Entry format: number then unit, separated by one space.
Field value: 18 V
